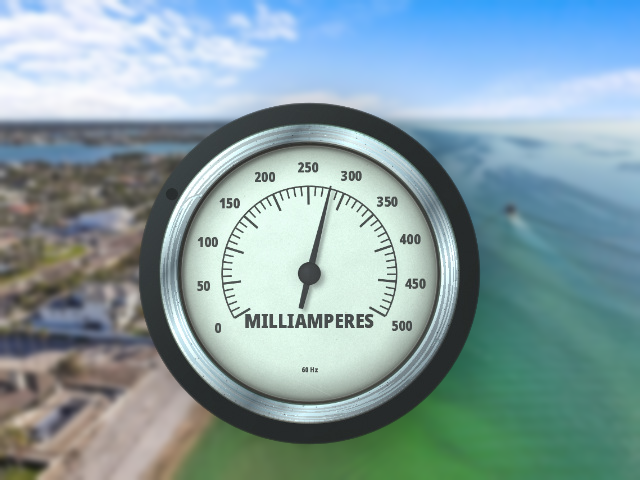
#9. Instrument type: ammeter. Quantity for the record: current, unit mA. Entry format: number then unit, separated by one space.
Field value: 280 mA
